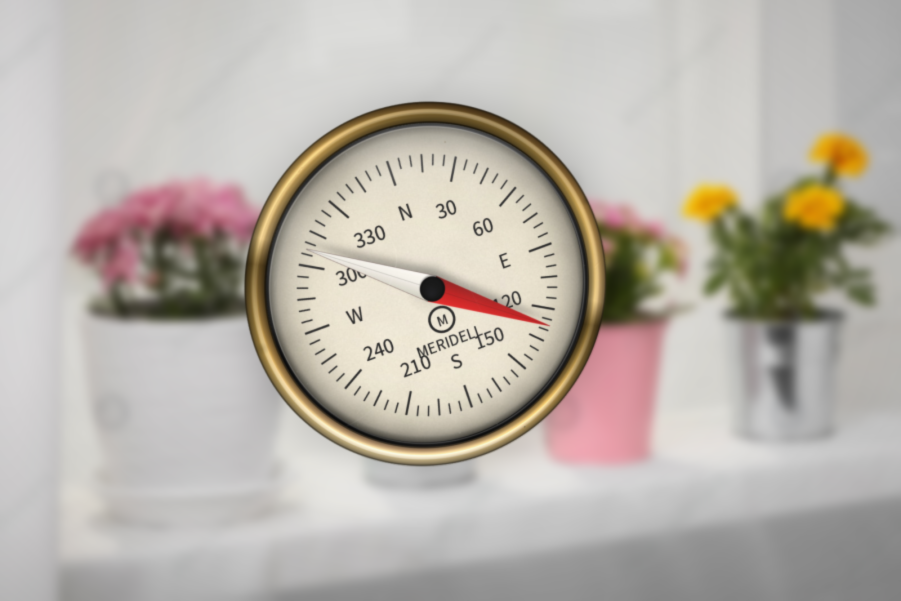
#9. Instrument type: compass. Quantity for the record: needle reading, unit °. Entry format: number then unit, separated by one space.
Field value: 127.5 °
